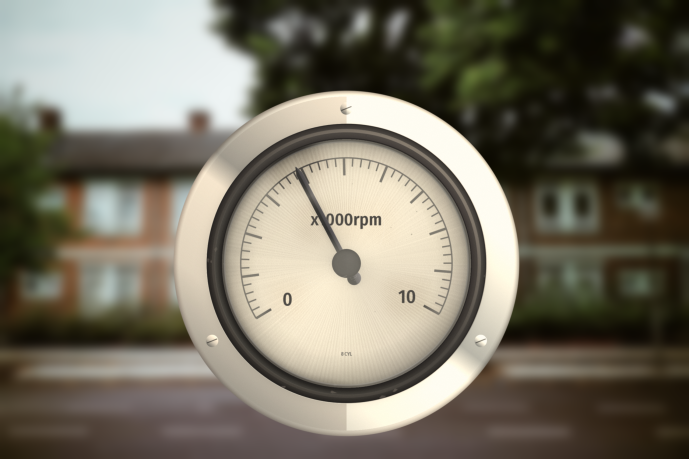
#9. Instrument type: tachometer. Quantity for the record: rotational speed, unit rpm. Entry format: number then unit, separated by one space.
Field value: 3900 rpm
